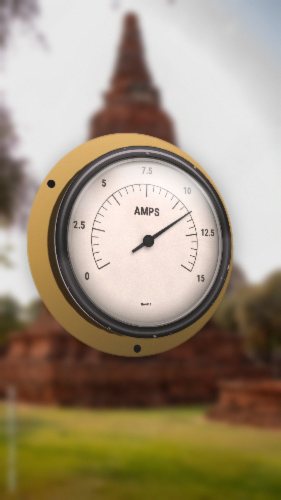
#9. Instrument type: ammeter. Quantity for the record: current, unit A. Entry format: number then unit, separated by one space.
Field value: 11 A
